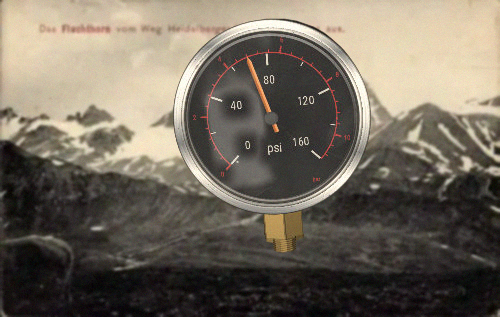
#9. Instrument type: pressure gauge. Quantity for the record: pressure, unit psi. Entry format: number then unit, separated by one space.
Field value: 70 psi
